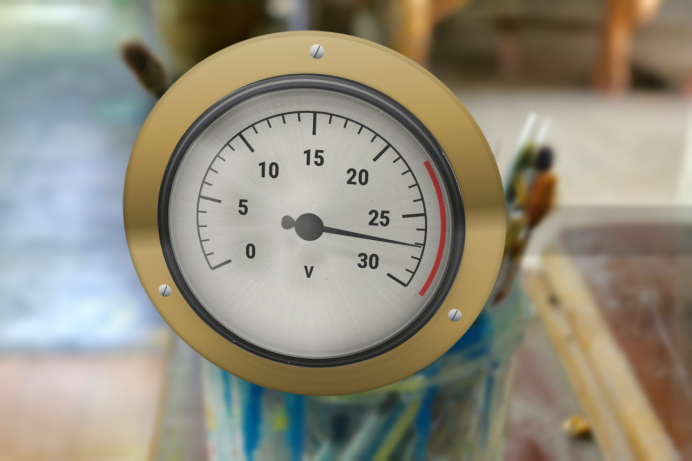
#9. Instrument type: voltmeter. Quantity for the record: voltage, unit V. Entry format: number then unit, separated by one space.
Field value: 27 V
